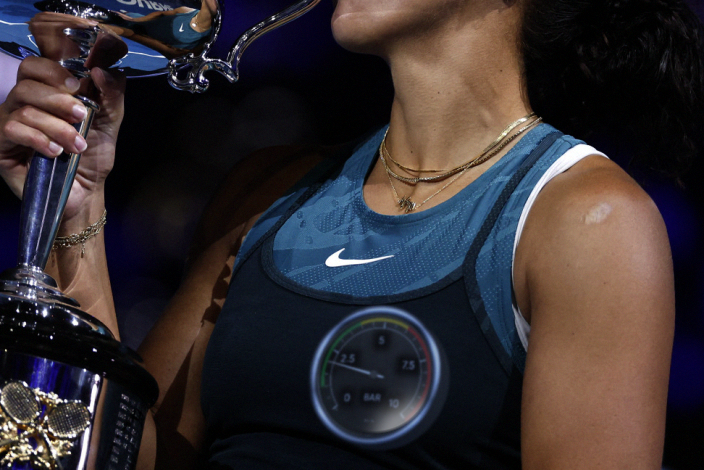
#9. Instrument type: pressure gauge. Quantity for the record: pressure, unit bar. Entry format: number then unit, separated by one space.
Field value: 2 bar
